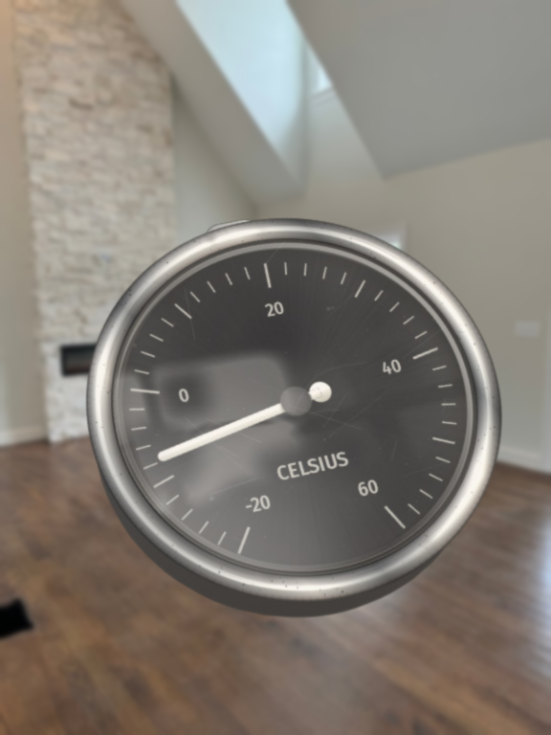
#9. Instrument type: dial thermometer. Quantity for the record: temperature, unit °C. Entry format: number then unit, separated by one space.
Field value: -8 °C
